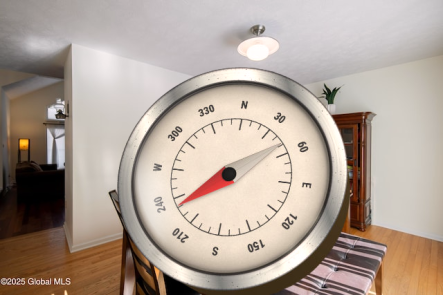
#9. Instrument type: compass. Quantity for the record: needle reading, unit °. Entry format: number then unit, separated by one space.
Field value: 230 °
